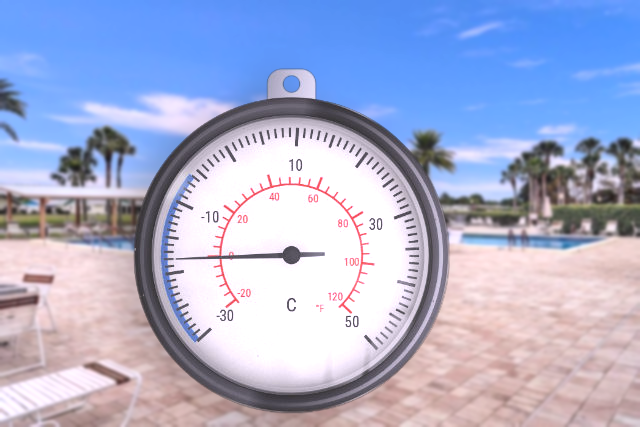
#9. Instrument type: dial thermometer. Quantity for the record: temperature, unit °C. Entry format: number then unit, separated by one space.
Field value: -18 °C
